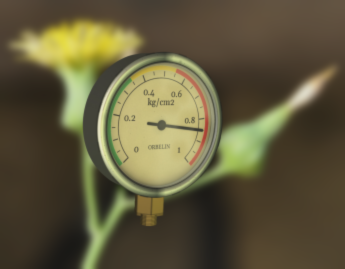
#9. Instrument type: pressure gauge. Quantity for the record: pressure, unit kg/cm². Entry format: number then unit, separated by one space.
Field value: 0.85 kg/cm²
